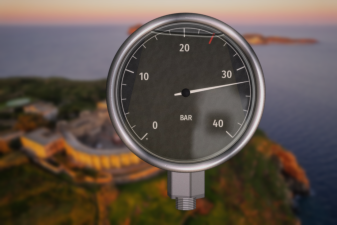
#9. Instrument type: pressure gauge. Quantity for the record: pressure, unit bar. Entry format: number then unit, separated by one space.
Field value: 32 bar
